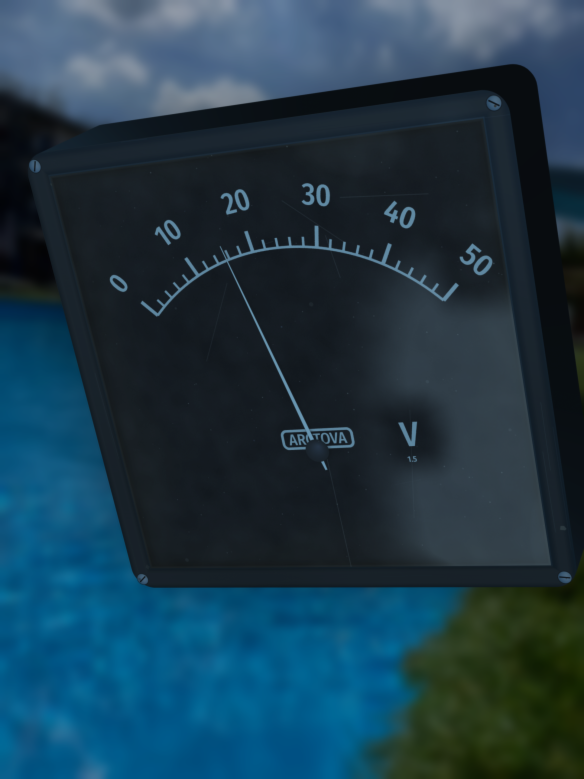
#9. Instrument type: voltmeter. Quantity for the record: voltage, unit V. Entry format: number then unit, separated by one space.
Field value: 16 V
